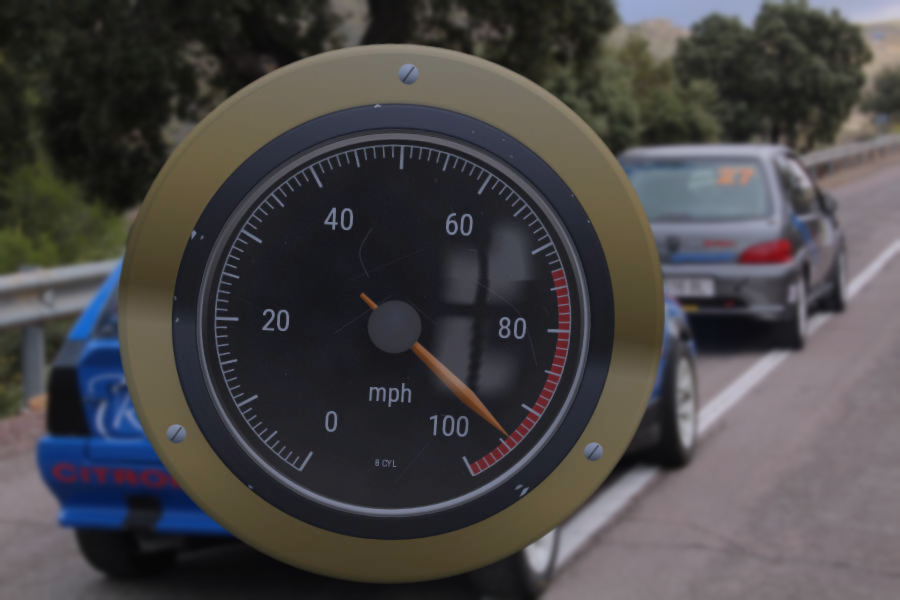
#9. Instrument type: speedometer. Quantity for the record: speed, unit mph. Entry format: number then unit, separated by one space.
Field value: 94 mph
